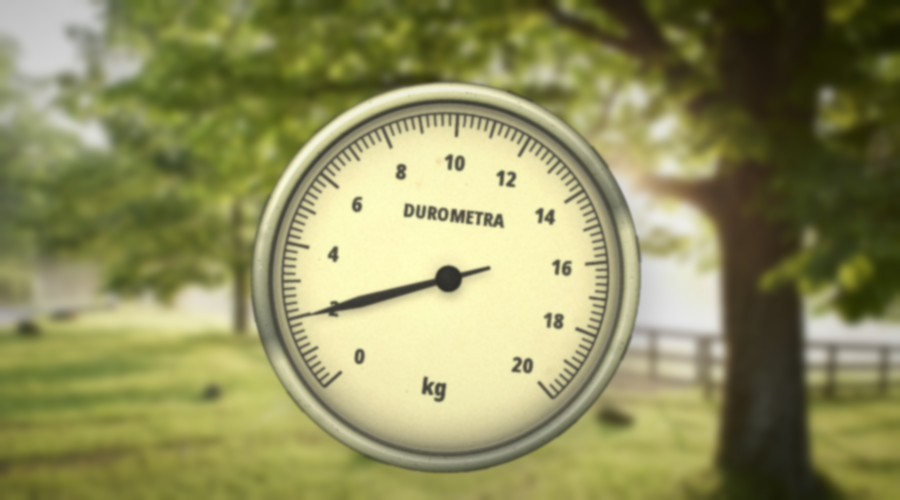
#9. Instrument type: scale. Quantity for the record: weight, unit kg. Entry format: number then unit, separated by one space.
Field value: 2 kg
